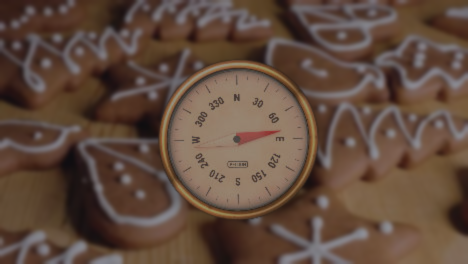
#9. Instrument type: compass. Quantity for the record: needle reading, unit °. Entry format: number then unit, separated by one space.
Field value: 80 °
